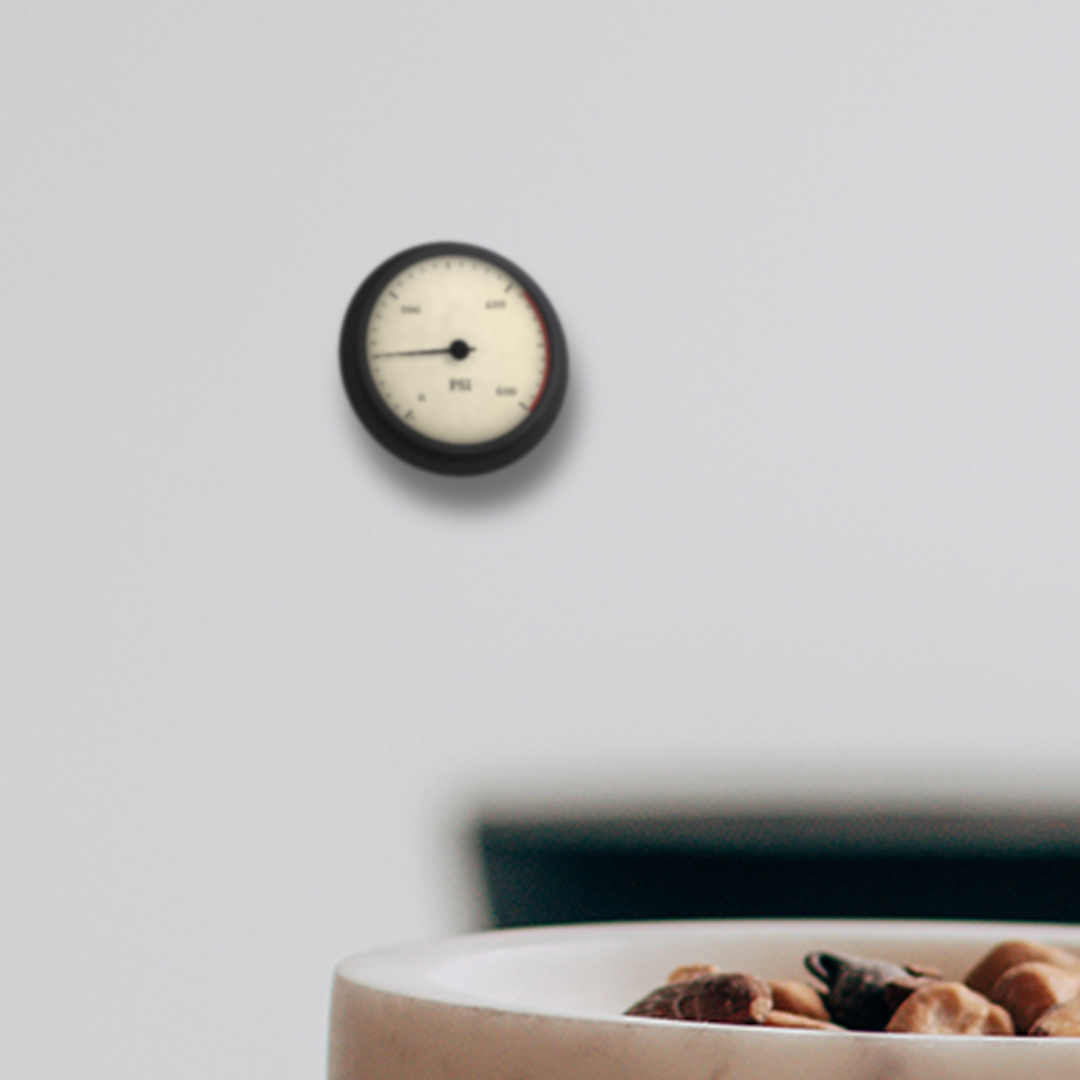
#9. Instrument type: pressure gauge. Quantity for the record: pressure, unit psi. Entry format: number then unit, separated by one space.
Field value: 100 psi
